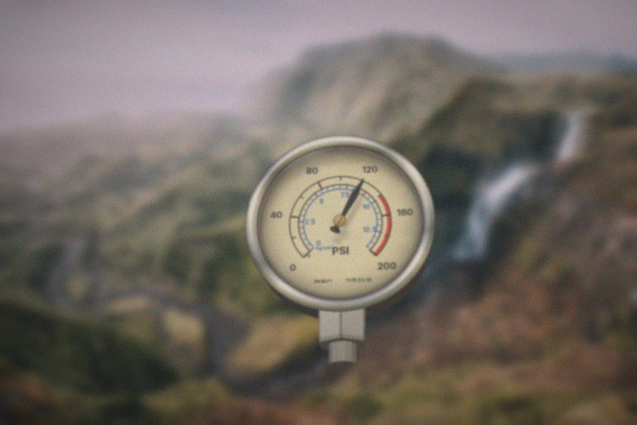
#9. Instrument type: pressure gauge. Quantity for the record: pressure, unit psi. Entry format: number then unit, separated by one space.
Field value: 120 psi
